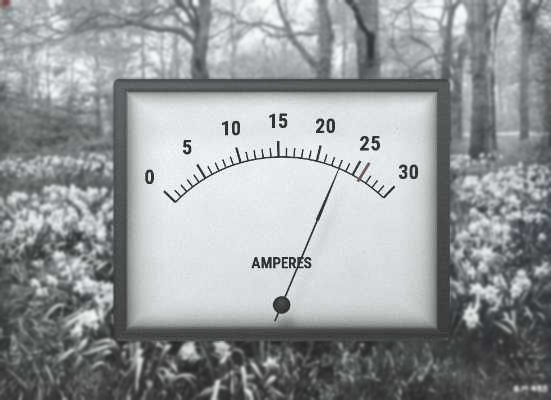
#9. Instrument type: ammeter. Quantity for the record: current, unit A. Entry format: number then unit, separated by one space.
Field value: 23 A
